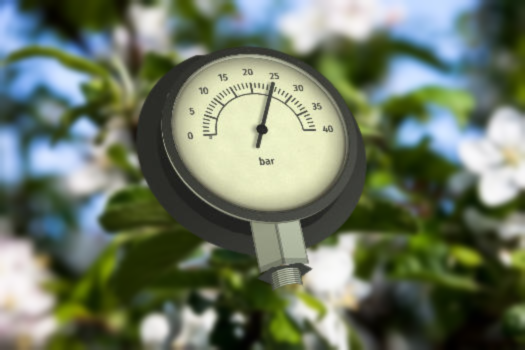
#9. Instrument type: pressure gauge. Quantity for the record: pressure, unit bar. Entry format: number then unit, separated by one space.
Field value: 25 bar
